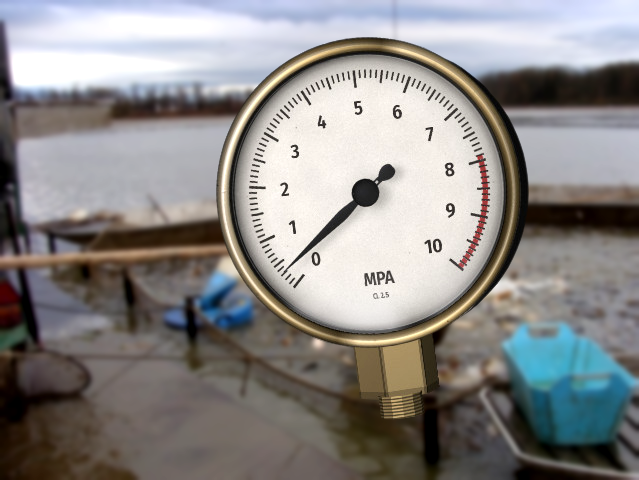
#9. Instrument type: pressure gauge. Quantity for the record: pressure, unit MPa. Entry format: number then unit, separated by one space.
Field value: 0.3 MPa
